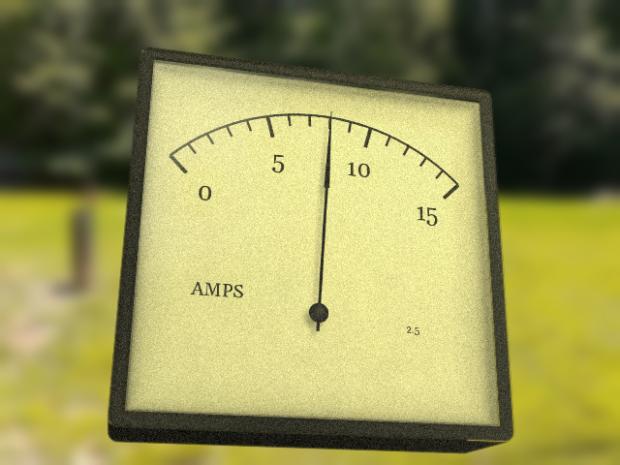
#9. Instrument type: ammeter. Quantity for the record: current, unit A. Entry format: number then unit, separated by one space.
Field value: 8 A
